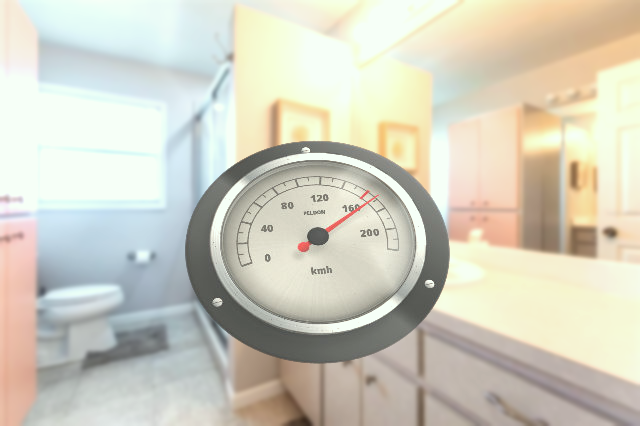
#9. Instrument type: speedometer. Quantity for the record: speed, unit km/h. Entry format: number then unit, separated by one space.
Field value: 170 km/h
